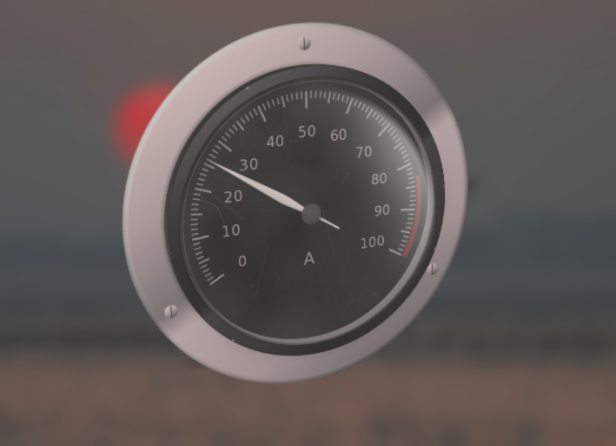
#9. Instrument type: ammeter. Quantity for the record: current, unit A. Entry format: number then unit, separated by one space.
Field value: 26 A
